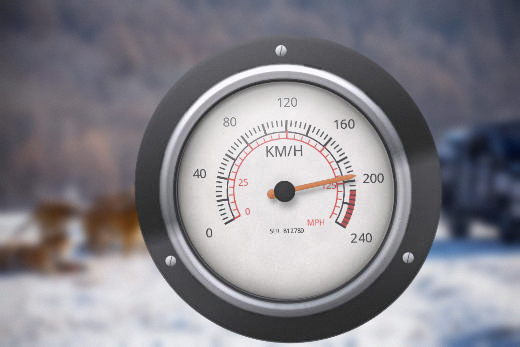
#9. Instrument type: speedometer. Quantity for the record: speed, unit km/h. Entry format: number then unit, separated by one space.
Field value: 196 km/h
